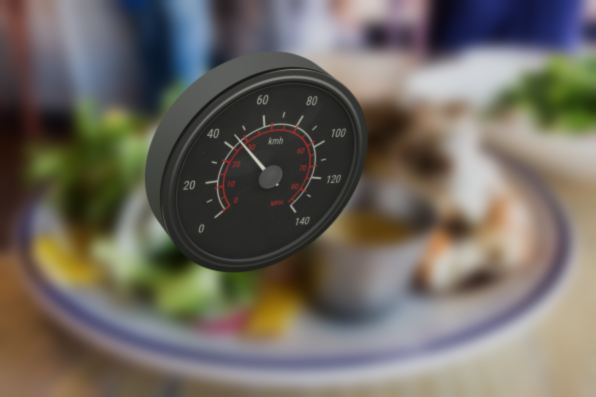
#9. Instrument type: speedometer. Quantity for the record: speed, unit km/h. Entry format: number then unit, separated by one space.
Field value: 45 km/h
